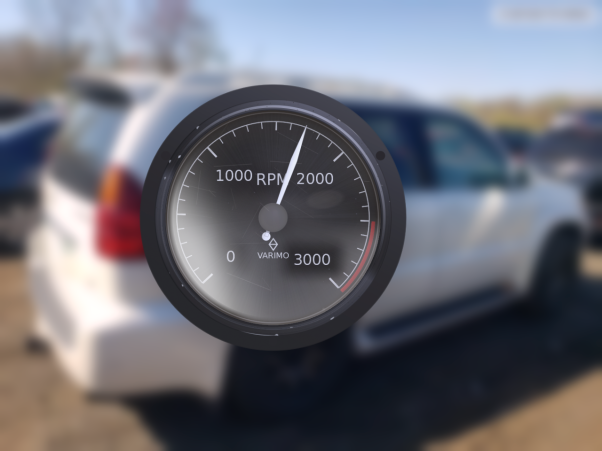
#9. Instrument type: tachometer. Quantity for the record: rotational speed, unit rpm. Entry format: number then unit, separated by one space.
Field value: 1700 rpm
